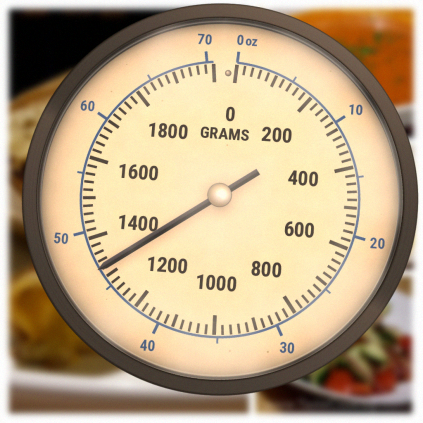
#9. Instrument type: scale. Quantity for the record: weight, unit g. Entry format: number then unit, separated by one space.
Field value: 1320 g
